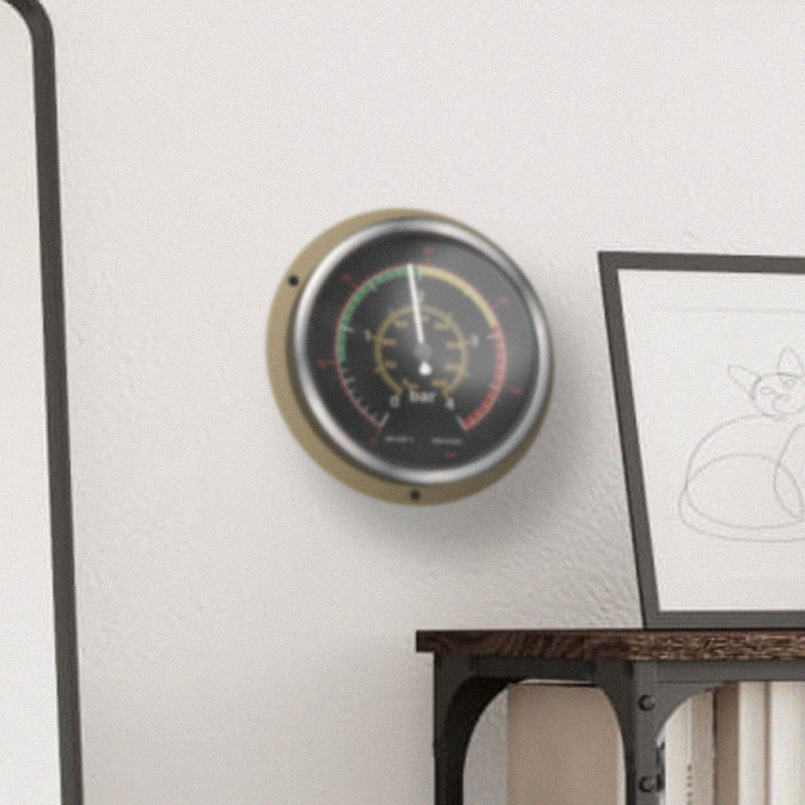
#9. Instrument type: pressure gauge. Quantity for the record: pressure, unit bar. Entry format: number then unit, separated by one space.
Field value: 1.9 bar
